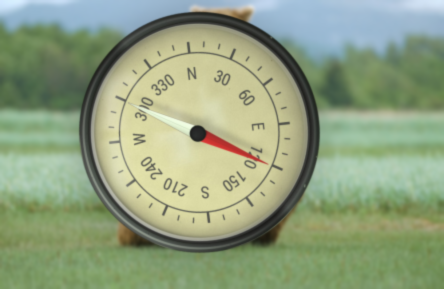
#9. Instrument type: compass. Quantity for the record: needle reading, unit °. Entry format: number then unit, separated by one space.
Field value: 120 °
